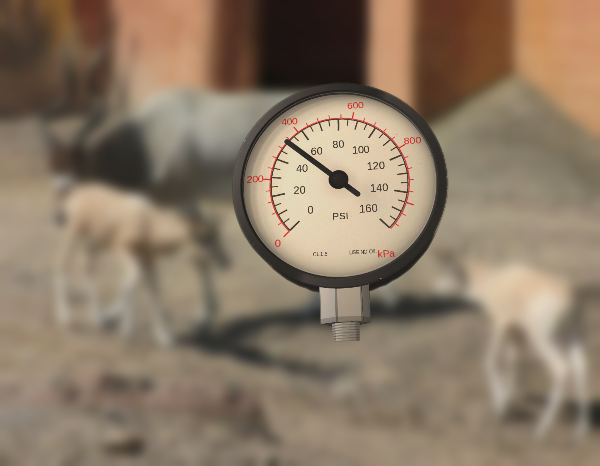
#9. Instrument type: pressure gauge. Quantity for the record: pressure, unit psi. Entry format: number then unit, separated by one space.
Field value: 50 psi
